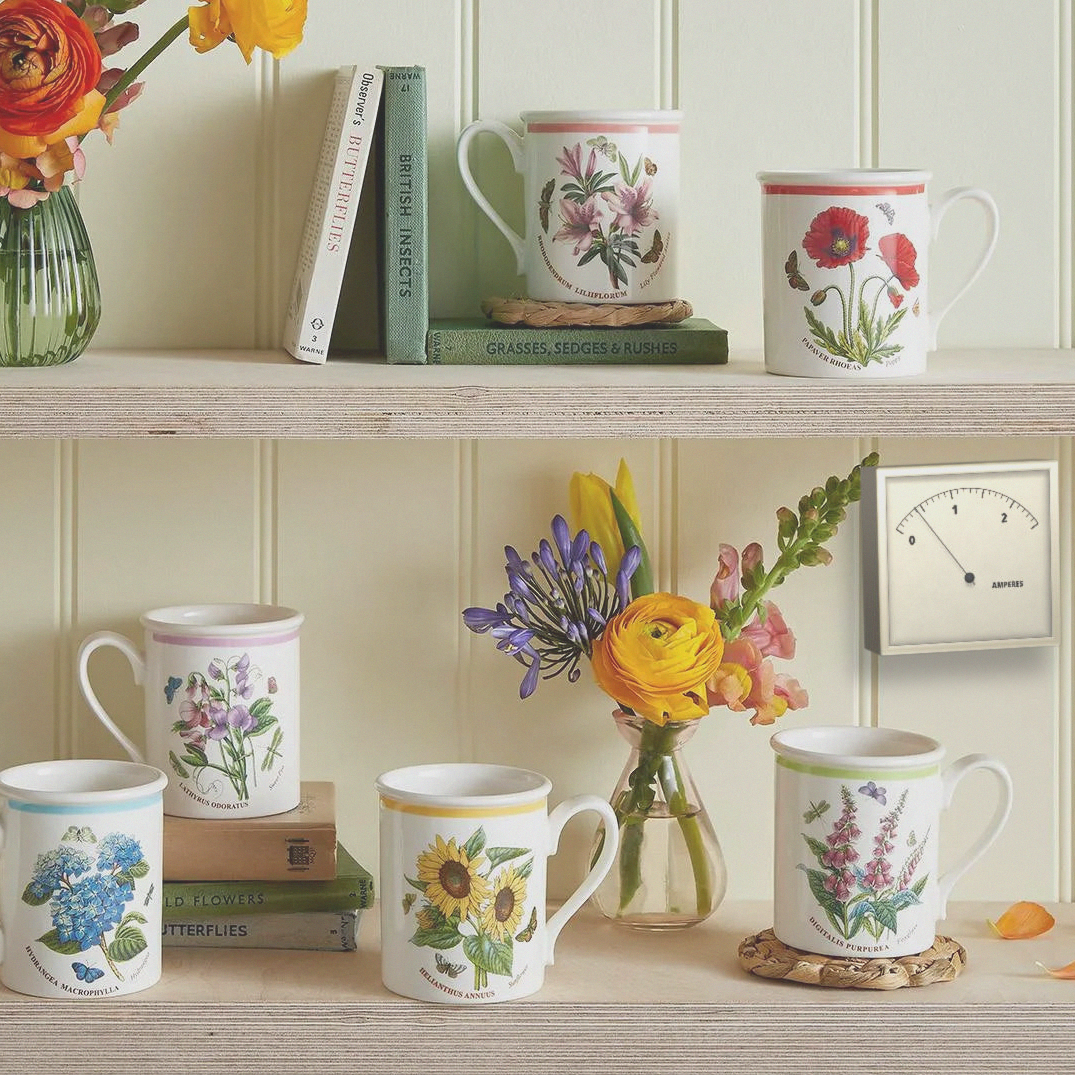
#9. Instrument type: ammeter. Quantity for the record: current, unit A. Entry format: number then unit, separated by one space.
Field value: 0.4 A
